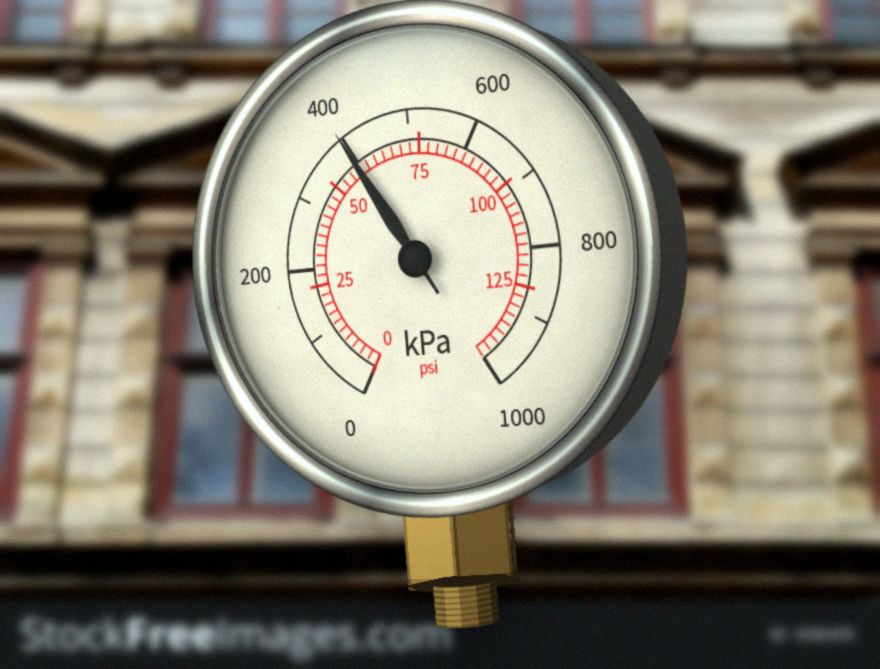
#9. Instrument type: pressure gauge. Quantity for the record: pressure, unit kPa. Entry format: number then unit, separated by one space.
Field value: 400 kPa
